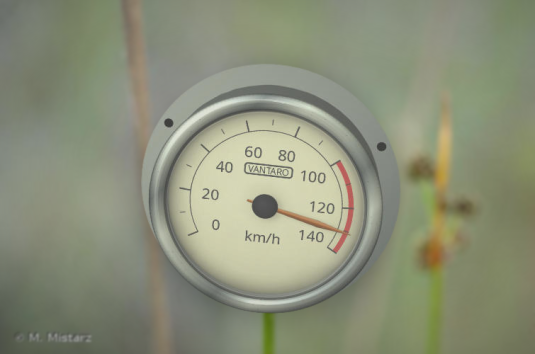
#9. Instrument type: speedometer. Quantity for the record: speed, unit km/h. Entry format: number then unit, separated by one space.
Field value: 130 km/h
